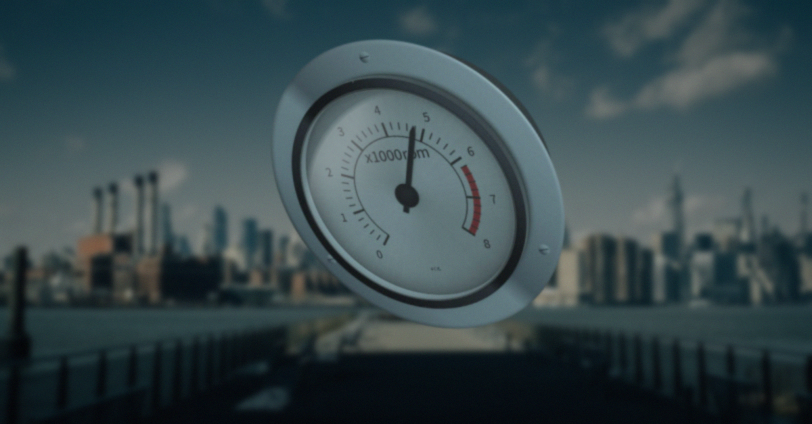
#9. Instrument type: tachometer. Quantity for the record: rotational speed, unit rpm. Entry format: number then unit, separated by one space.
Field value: 4800 rpm
